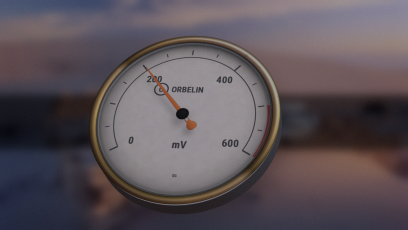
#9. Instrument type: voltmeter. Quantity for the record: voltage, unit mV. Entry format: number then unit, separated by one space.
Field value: 200 mV
